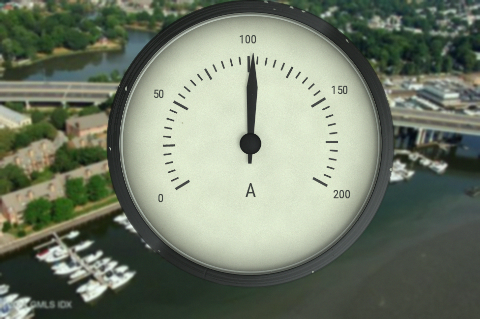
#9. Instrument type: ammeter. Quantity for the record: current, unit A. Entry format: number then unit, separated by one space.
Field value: 102.5 A
